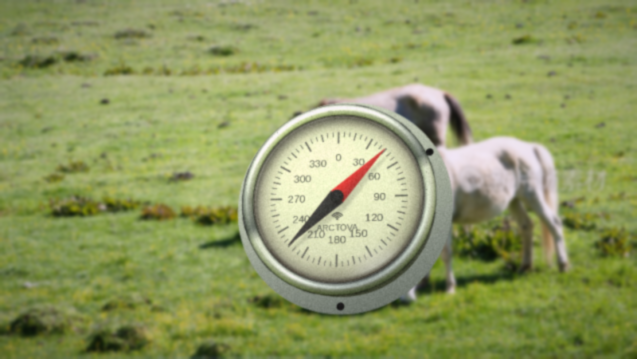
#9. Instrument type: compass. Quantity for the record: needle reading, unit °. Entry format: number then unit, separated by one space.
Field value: 45 °
